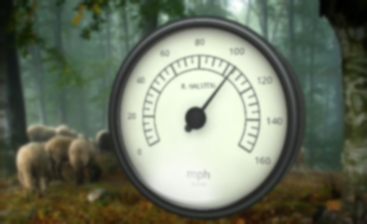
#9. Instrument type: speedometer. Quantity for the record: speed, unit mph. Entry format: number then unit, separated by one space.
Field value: 105 mph
